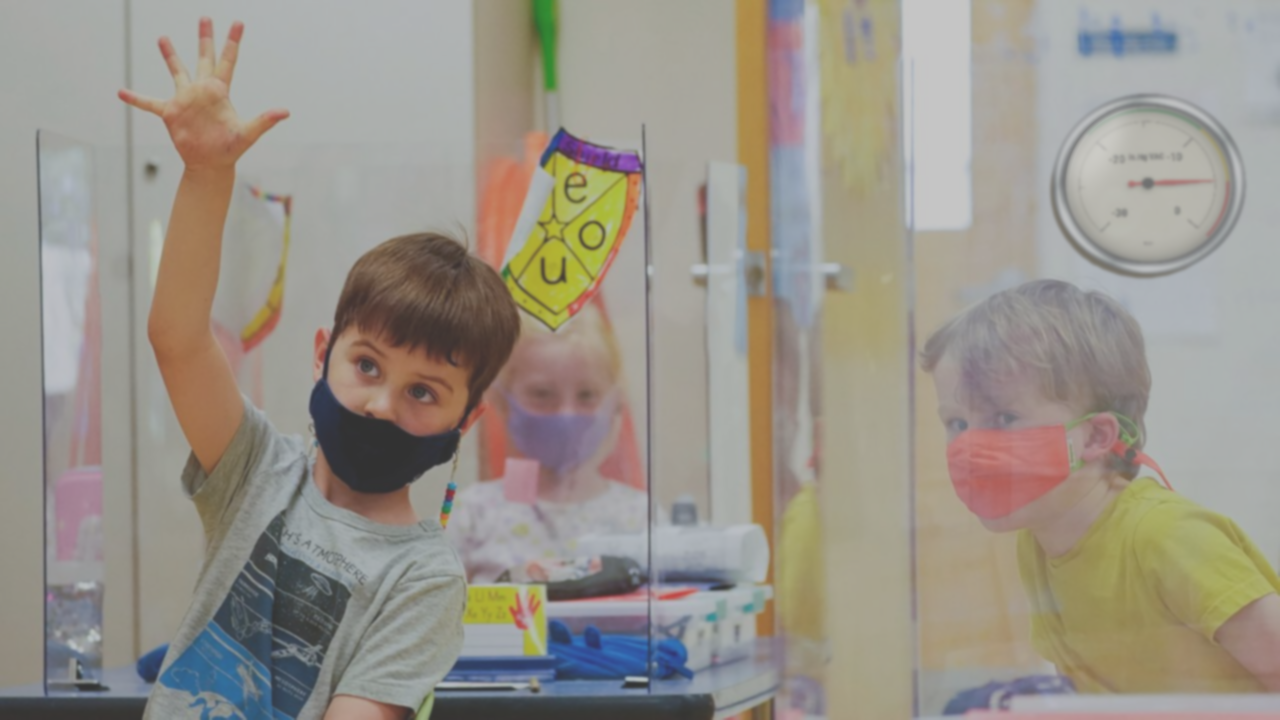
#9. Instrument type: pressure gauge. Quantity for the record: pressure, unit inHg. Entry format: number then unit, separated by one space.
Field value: -5 inHg
